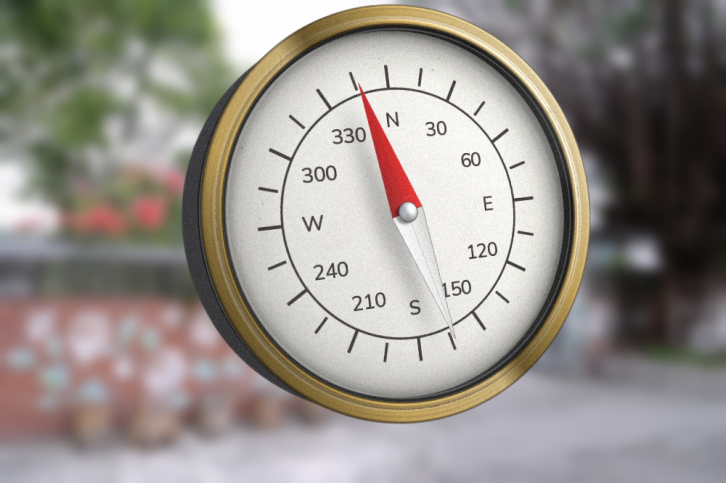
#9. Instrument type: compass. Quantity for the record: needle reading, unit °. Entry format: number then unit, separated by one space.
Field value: 345 °
